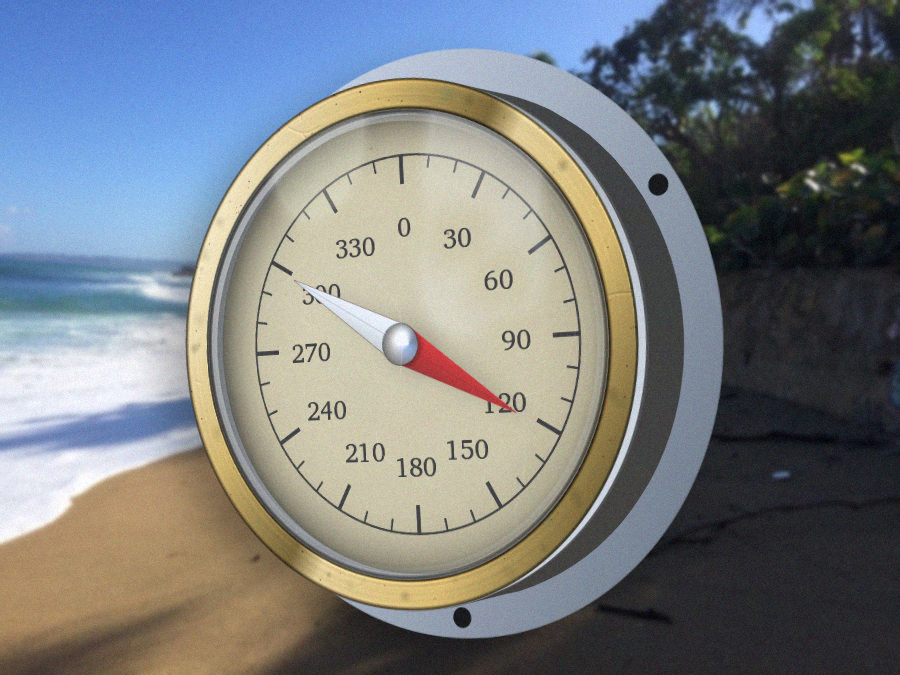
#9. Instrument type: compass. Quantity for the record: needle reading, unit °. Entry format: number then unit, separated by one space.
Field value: 120 °
